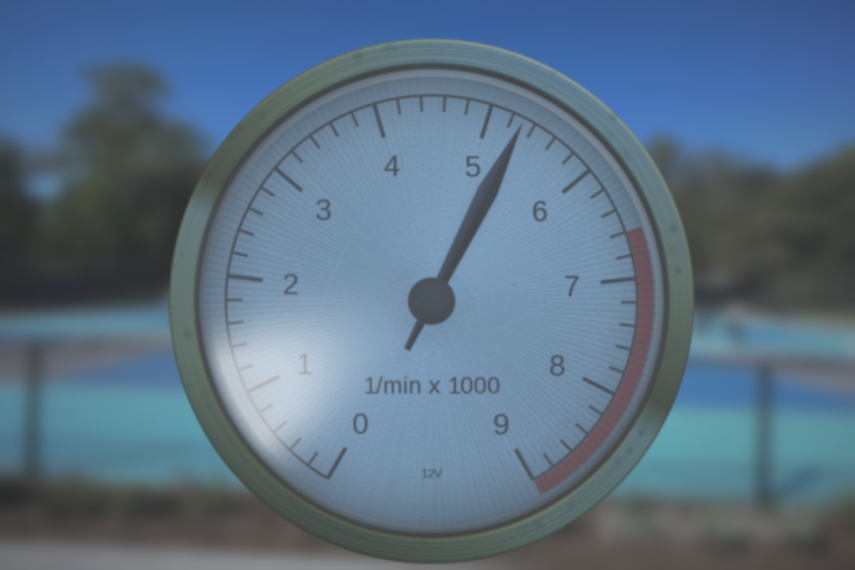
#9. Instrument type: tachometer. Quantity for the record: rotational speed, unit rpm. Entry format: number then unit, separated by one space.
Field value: 5300 rpm
